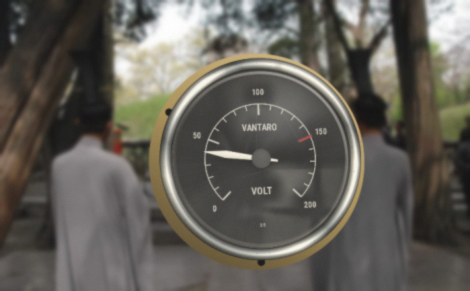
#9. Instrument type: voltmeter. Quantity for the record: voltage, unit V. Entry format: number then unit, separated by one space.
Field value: 40 V
